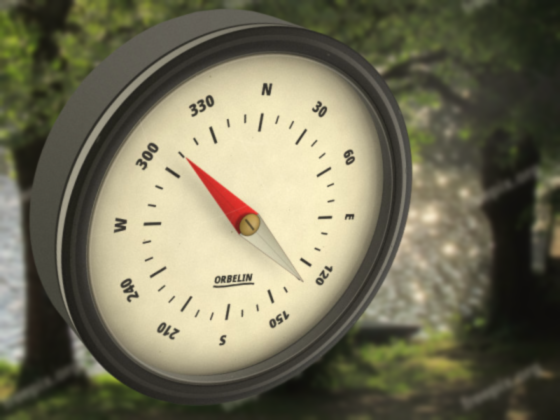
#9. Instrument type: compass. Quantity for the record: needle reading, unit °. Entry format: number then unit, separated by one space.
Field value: 310 °
